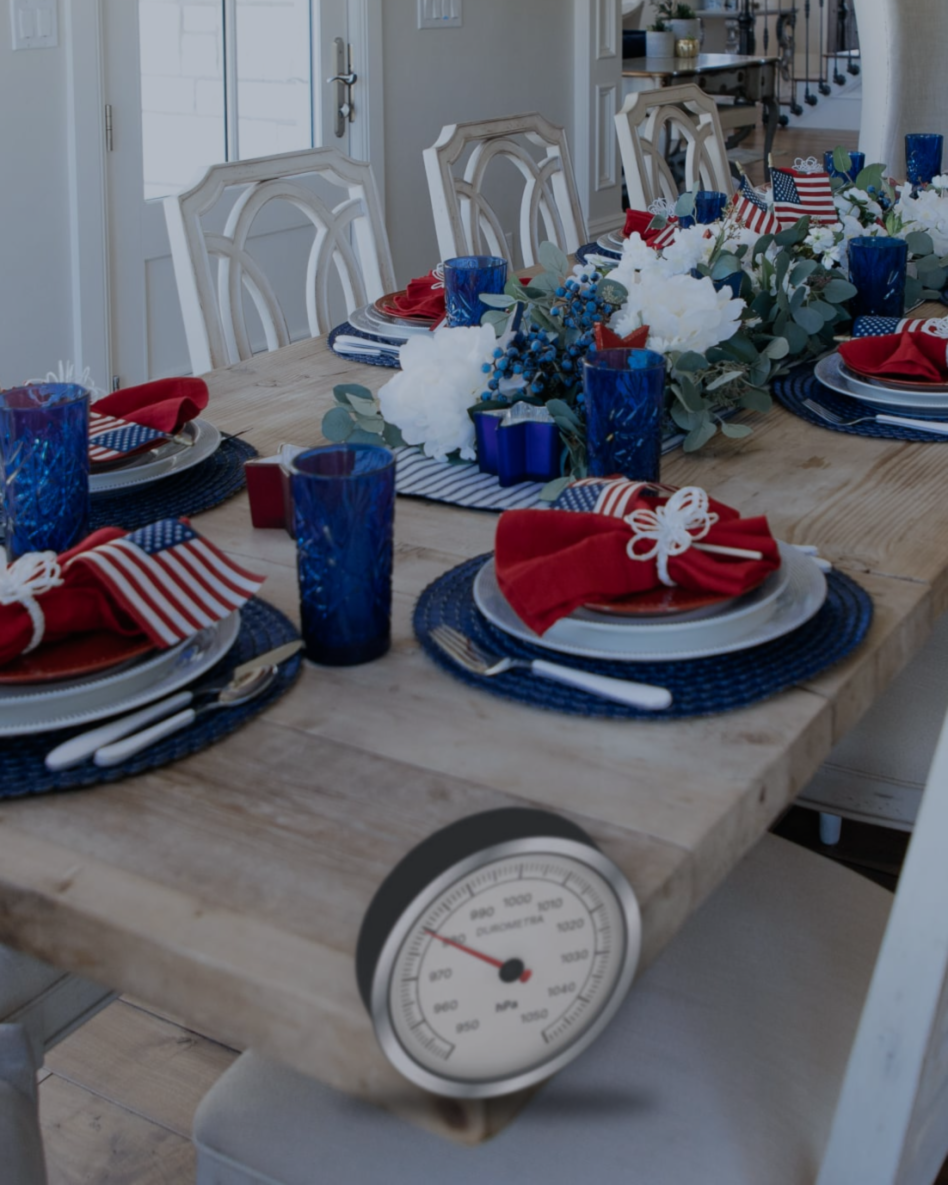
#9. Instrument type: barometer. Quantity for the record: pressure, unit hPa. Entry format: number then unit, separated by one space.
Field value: 980 hPa
